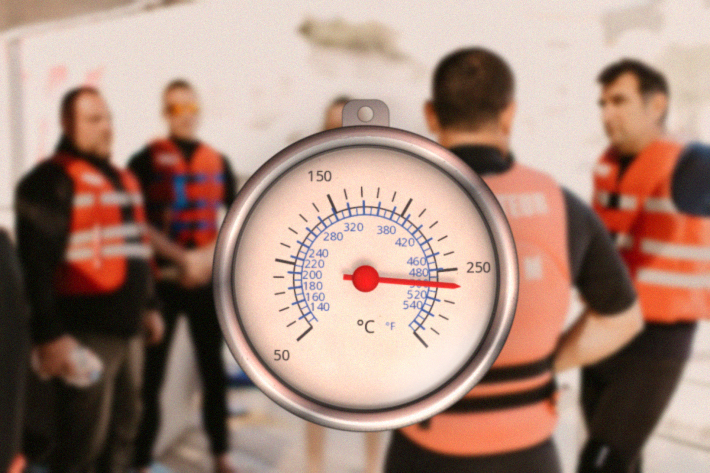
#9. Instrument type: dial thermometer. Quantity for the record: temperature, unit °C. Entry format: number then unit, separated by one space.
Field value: 260 °C
